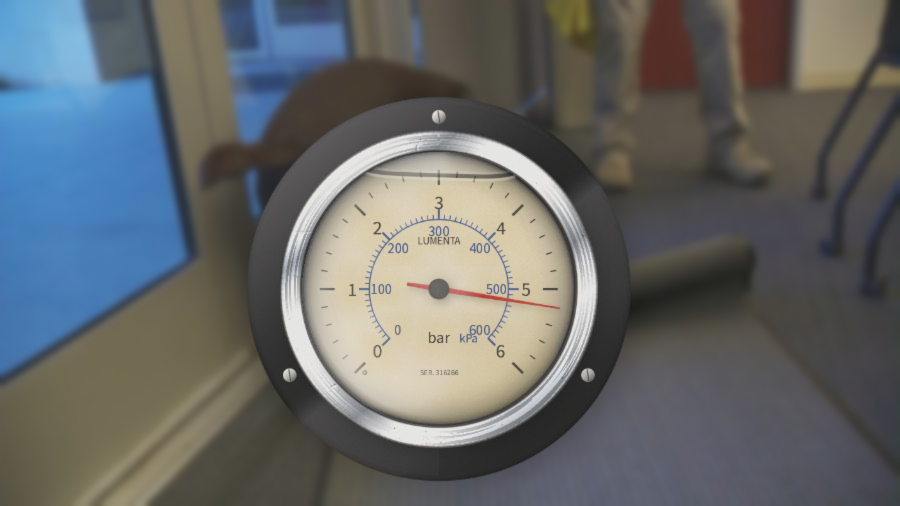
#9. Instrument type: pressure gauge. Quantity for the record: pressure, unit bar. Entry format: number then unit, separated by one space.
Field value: 5.2 bar
